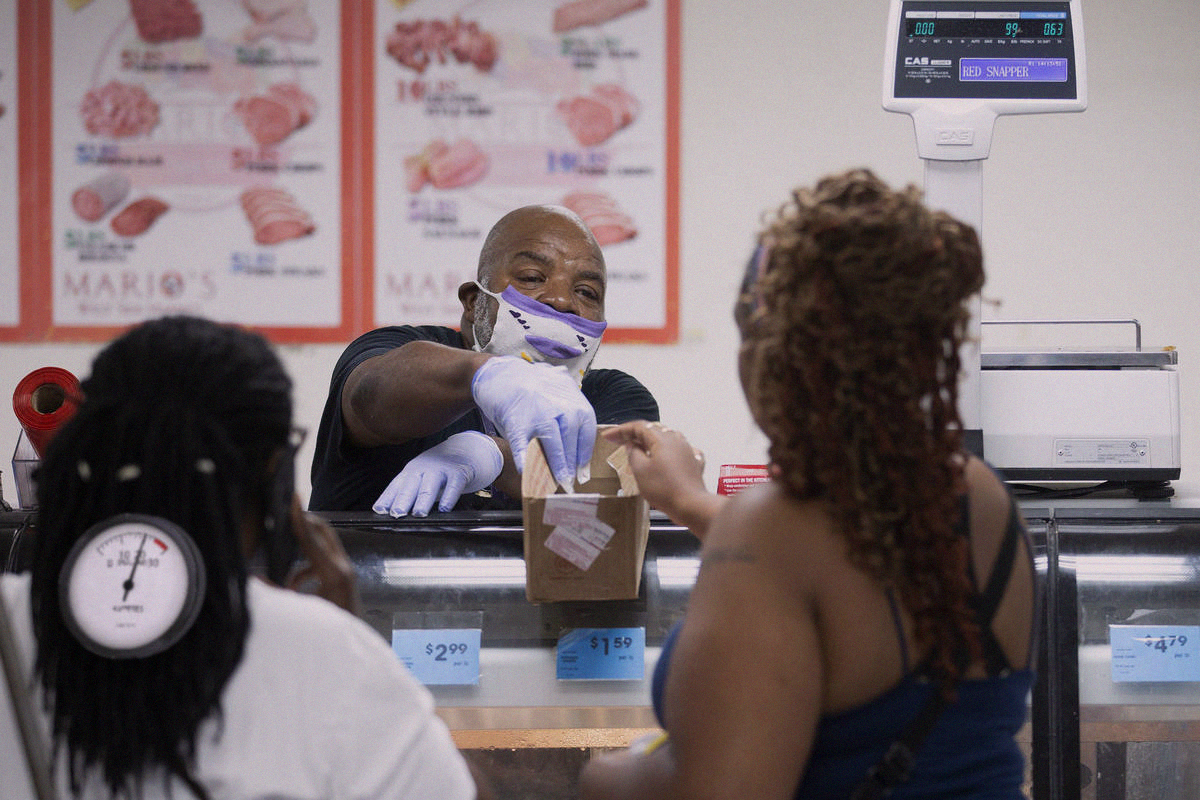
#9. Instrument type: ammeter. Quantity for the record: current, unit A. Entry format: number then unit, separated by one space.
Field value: 20 A
